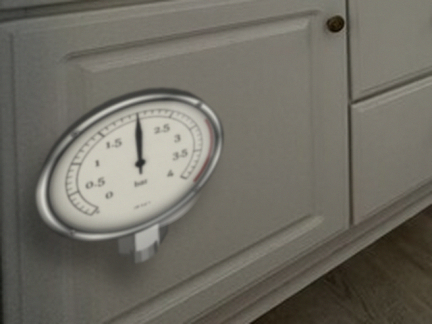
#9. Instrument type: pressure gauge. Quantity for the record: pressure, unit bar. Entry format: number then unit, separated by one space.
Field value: 2 bar
